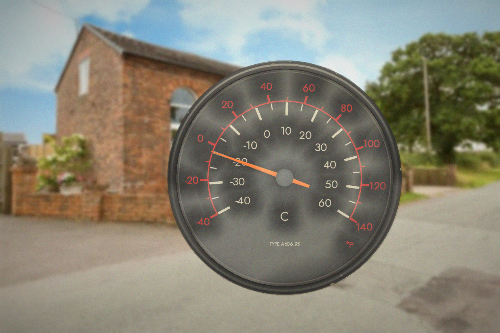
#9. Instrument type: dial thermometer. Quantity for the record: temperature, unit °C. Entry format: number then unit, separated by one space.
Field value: -20 °C
